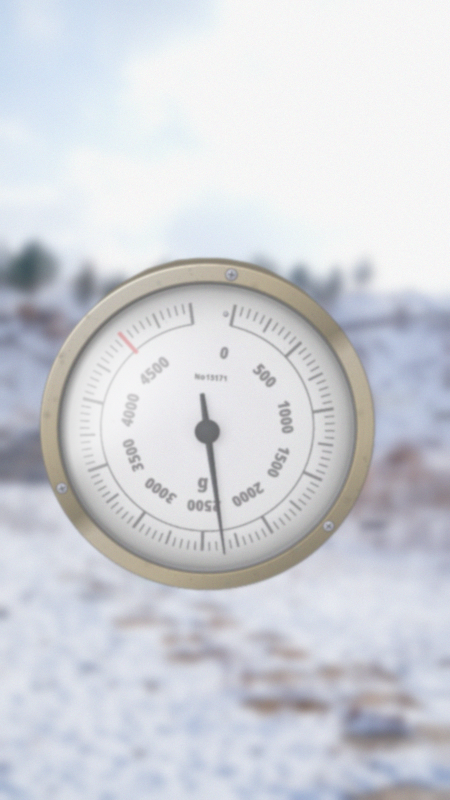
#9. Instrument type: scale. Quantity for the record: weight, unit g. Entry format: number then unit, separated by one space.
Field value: 2350 g
